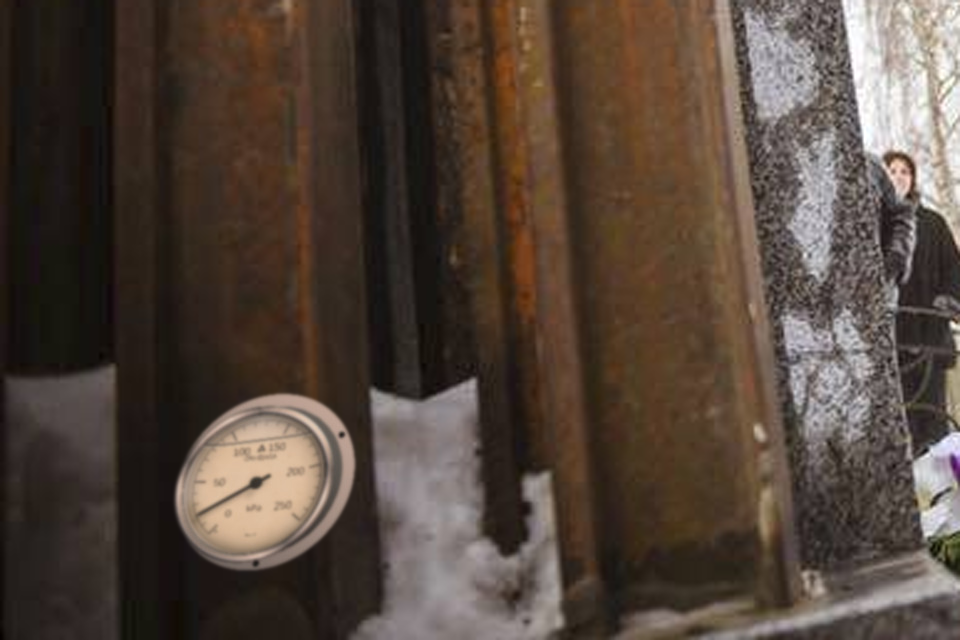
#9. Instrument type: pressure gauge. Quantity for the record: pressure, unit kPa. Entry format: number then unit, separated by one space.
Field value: 20 kPa
